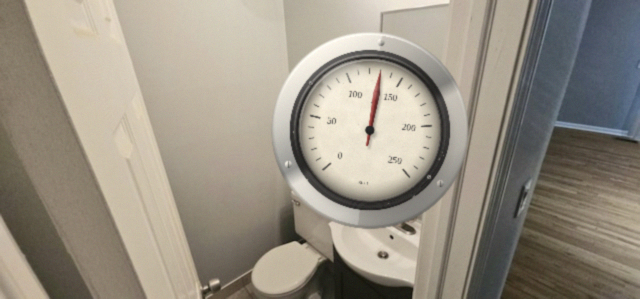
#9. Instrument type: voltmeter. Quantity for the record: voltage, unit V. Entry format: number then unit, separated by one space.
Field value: 130 V
